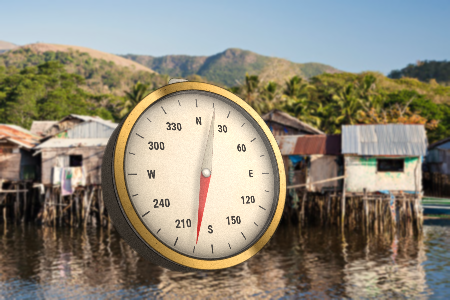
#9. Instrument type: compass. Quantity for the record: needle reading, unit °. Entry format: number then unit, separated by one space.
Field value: 195 °
